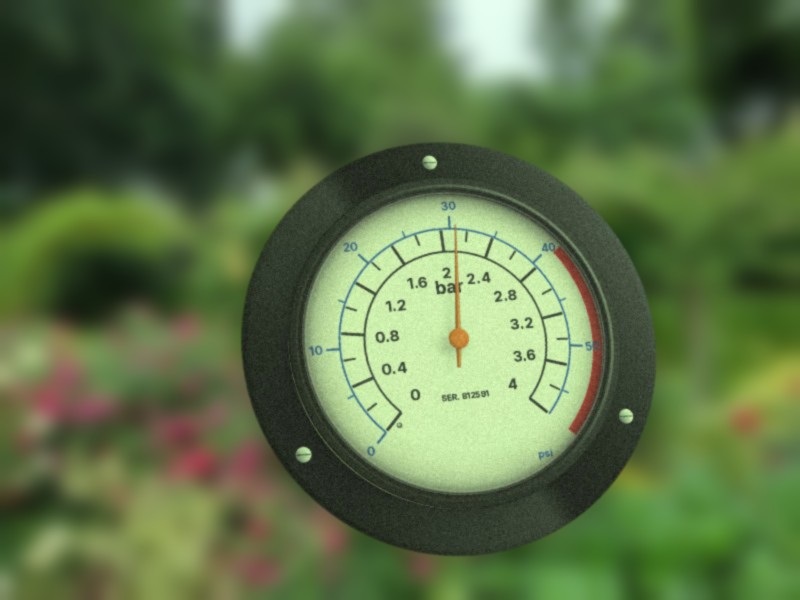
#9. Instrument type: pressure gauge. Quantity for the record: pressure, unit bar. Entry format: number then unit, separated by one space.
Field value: 2.1 bar
